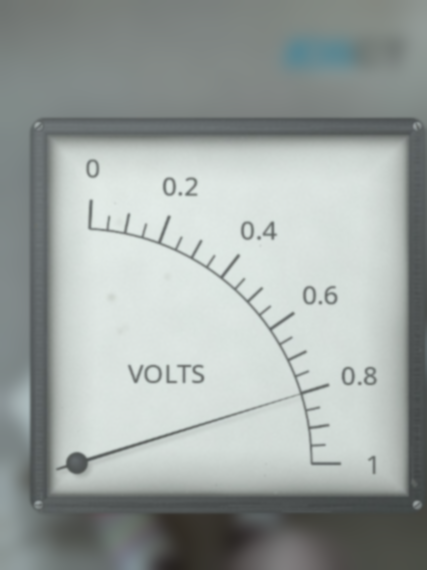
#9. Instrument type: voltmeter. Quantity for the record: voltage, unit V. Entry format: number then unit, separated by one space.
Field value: 0.8 V
